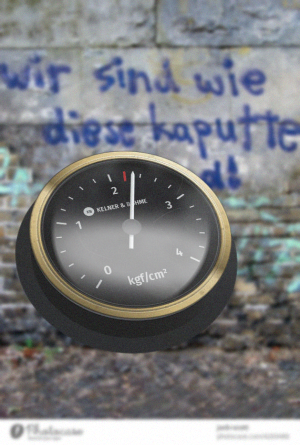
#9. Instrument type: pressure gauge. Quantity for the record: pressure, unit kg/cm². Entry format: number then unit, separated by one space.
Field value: 2.3 kg/cm²
